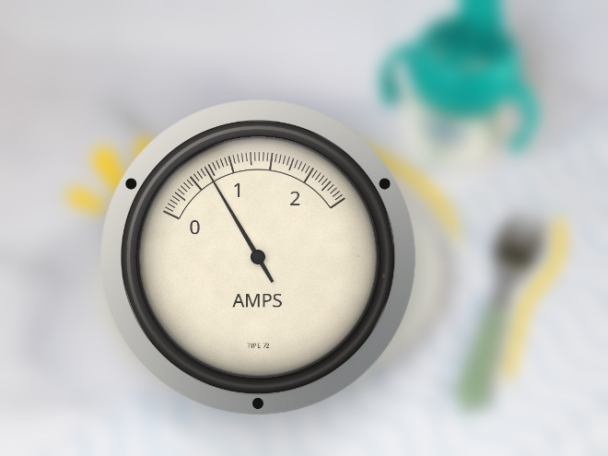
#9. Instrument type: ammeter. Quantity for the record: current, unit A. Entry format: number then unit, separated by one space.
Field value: 0.7 A
